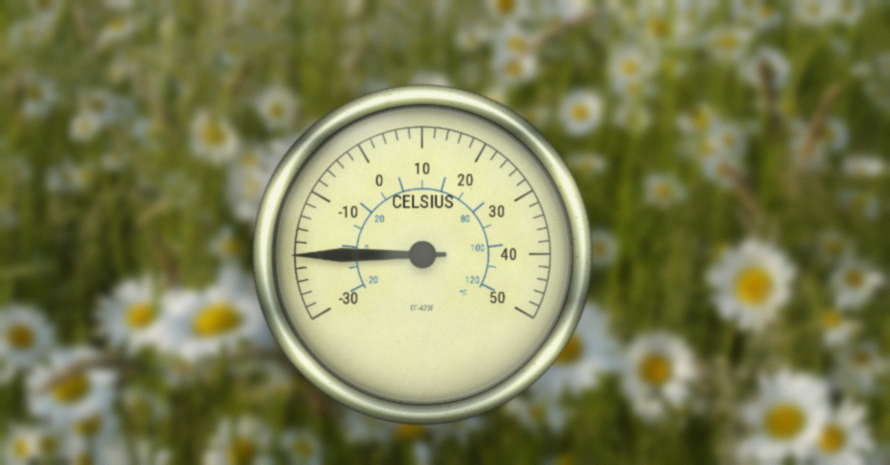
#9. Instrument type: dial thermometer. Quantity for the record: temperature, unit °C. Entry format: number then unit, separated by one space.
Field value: -20 °C
